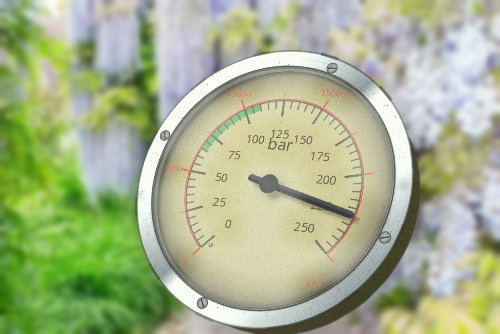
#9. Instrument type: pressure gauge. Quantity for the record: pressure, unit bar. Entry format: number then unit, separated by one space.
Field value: 225 bar
